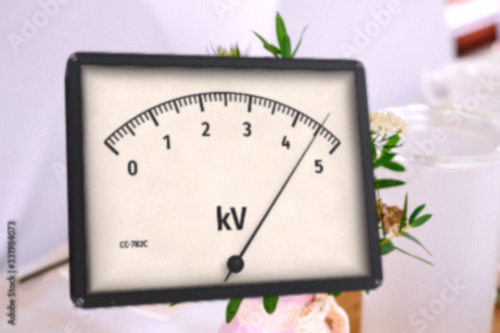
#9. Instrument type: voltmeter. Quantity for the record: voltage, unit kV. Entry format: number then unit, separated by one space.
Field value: 4.5 kV
